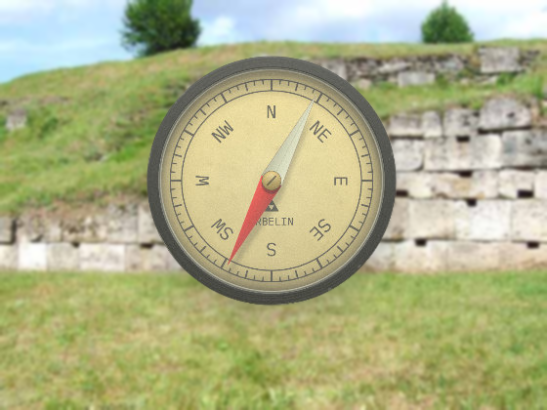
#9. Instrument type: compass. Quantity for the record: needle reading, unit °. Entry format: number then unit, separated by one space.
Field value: 207.5 °
